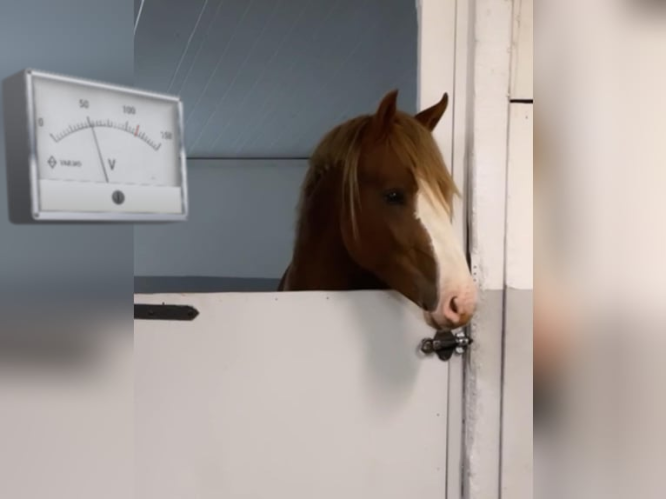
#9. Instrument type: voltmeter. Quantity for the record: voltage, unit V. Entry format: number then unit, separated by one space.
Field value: 50 V
